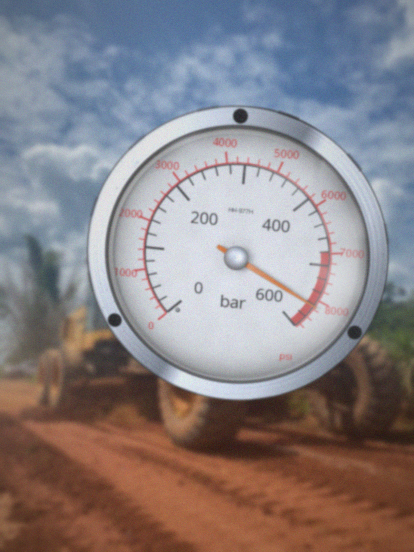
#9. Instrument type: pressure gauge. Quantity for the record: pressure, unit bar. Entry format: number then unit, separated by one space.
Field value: 560 bar
